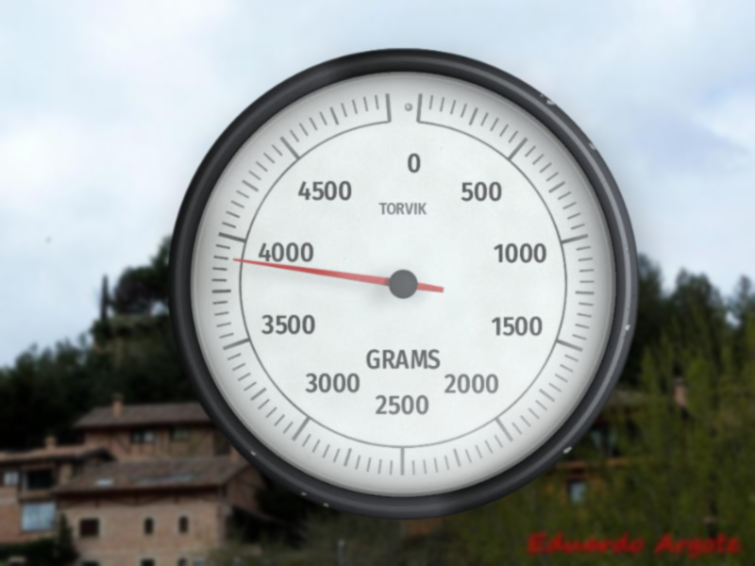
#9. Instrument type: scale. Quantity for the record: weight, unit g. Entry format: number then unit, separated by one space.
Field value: 3900 g
